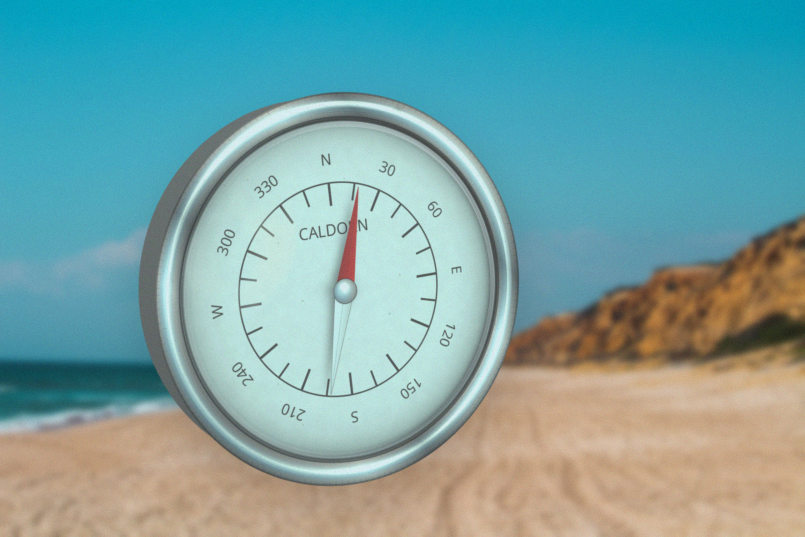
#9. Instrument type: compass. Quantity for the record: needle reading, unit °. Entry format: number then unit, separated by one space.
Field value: 15 °
